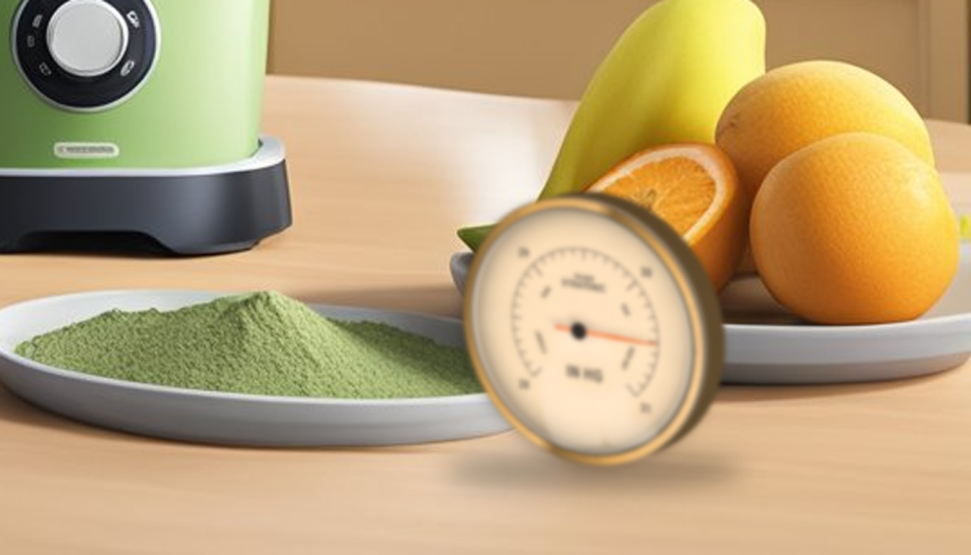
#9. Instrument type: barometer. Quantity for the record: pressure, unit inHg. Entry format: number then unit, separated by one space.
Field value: 30.5 inHg
